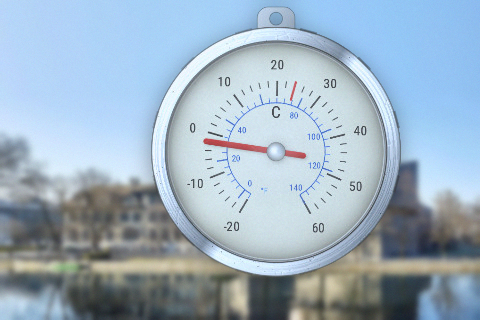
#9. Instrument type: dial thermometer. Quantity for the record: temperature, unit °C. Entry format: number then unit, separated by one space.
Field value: -2 °C
